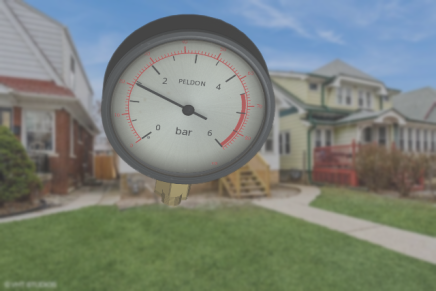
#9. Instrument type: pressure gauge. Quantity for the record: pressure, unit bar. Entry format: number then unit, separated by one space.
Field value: 1.5 bar
